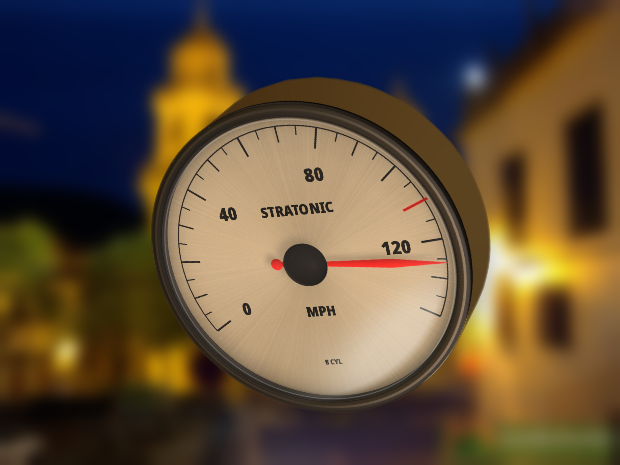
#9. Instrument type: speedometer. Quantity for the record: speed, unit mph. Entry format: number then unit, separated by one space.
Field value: 125 mph
